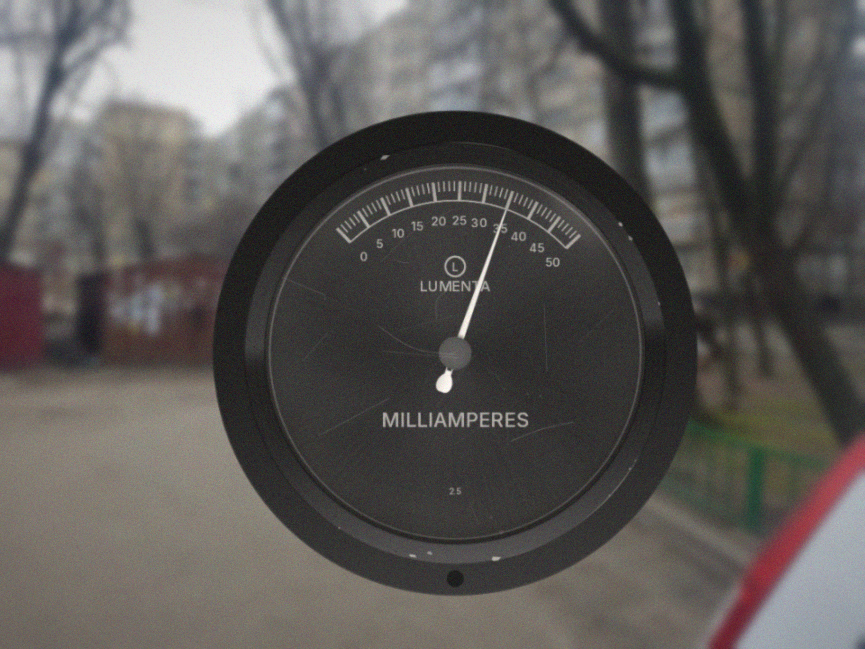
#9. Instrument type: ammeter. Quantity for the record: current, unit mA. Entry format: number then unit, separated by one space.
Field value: 35 mA
